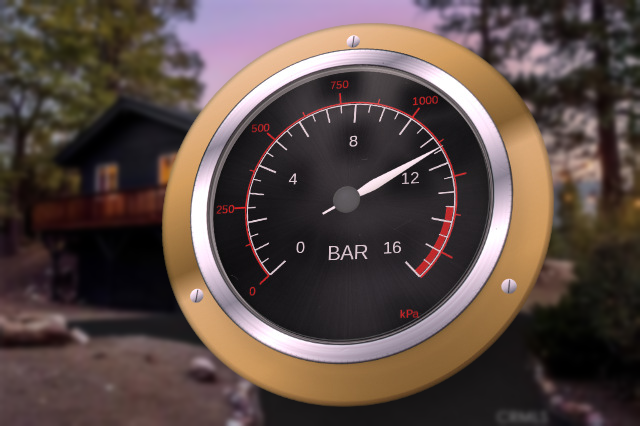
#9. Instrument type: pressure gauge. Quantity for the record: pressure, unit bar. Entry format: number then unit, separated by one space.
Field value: 11.5 bar
